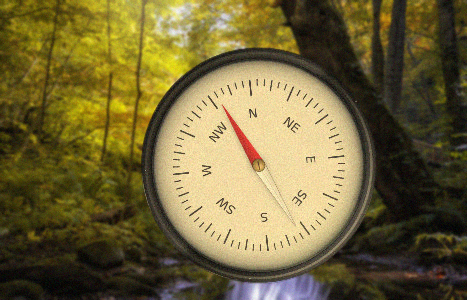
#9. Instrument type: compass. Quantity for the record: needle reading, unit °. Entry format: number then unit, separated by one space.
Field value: 335 °
